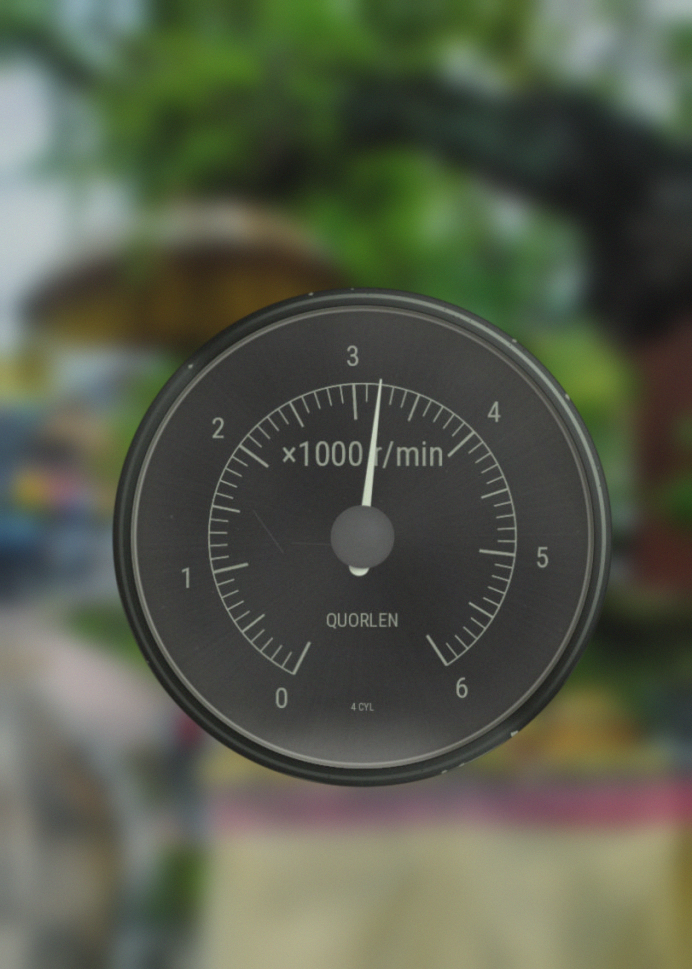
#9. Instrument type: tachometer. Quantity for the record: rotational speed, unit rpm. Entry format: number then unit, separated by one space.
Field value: 3200 rpm
